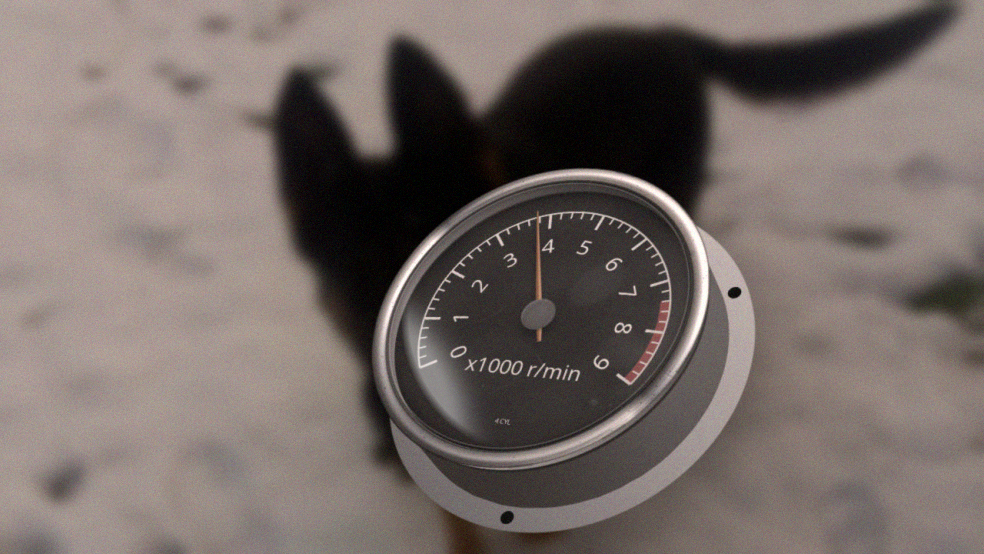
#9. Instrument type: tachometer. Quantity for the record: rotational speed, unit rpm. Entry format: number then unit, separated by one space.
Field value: 3800 rpm
